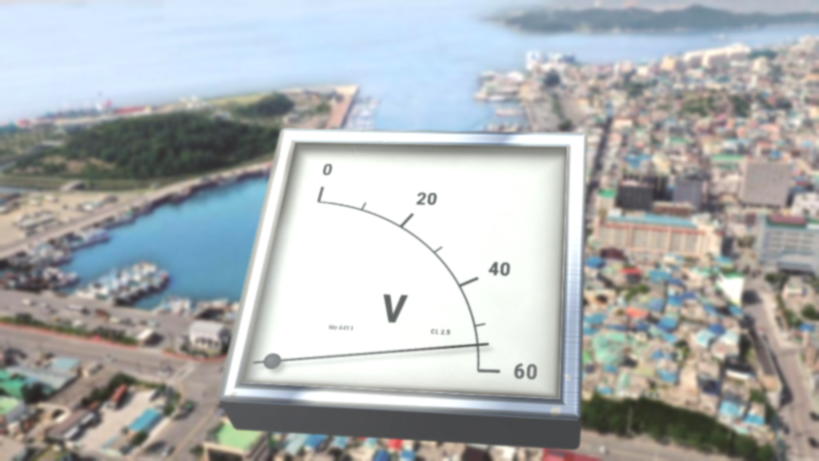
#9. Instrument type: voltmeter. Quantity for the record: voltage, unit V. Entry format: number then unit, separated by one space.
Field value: 55 V
